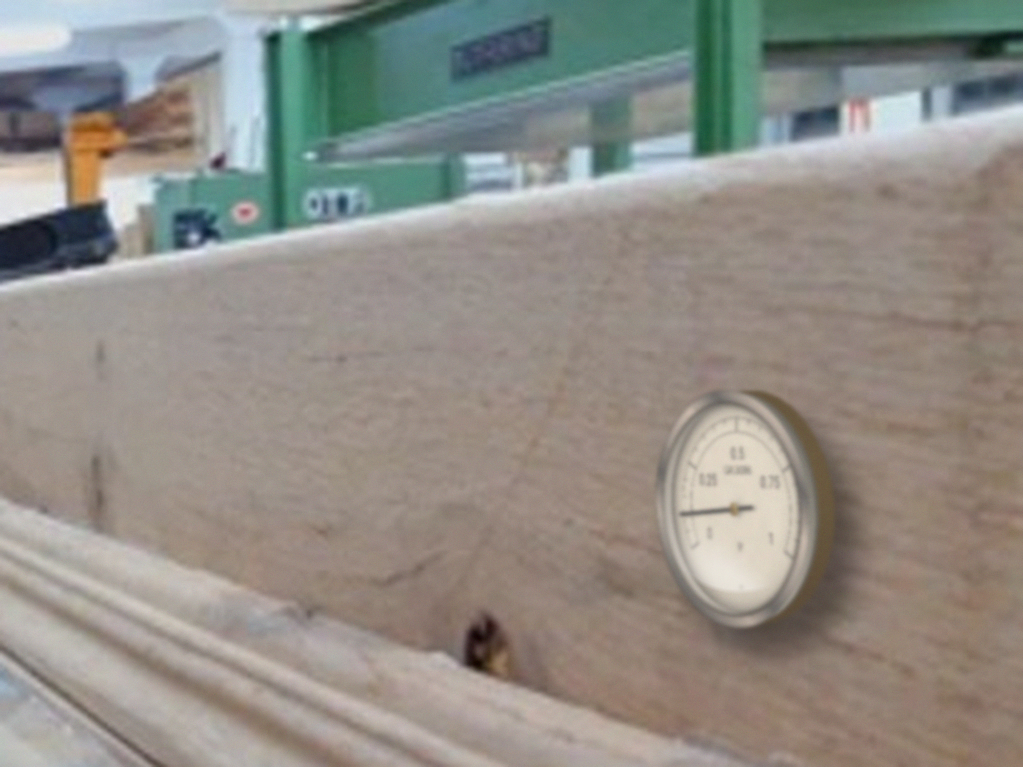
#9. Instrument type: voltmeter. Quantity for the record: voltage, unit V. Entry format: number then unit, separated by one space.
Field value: 0.1 V
